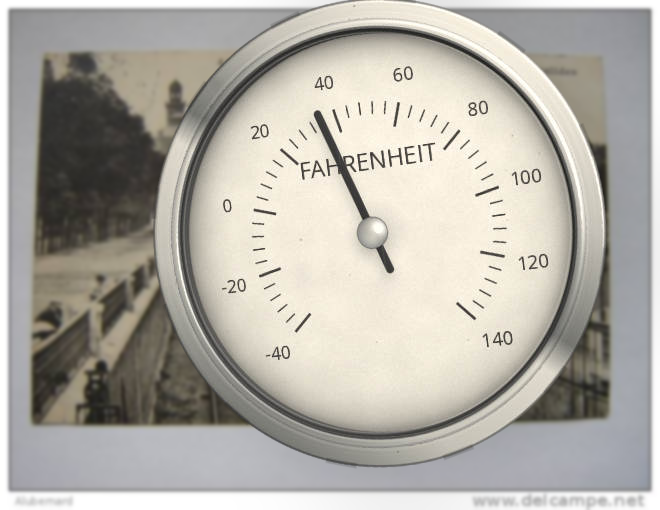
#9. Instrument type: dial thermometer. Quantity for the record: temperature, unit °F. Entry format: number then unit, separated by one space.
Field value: 36 °F
